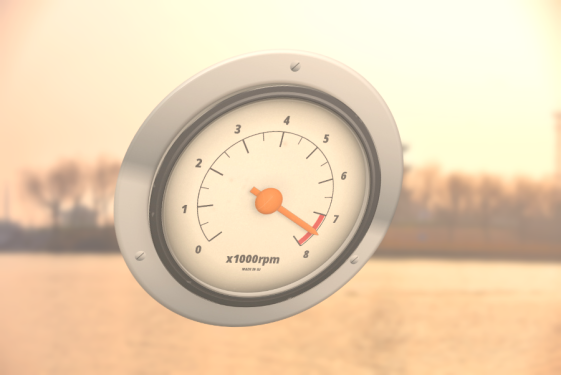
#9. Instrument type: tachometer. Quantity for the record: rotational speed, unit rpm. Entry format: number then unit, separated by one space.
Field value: 7500 rpm
